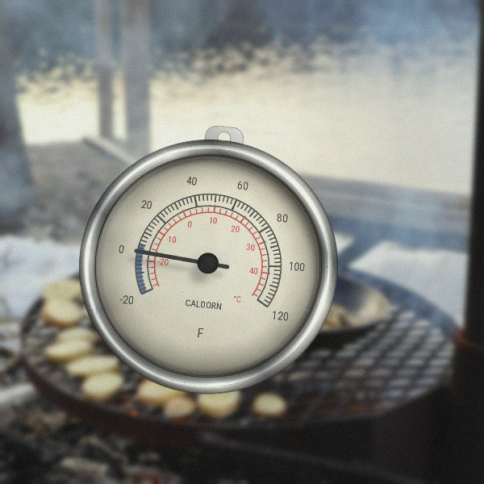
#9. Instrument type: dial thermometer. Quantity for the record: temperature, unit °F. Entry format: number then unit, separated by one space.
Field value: 0 °F
